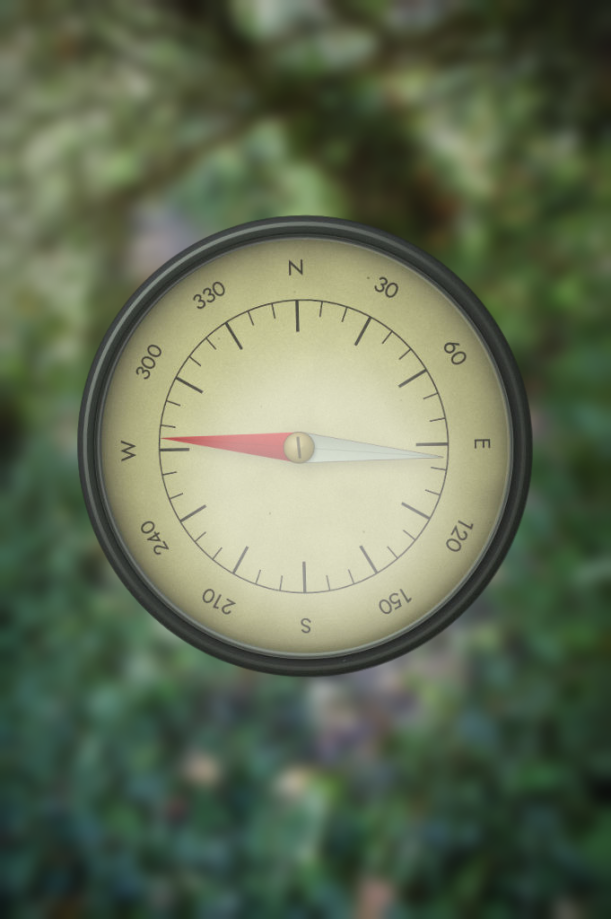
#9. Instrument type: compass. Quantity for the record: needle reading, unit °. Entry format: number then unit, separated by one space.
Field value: 275 °
